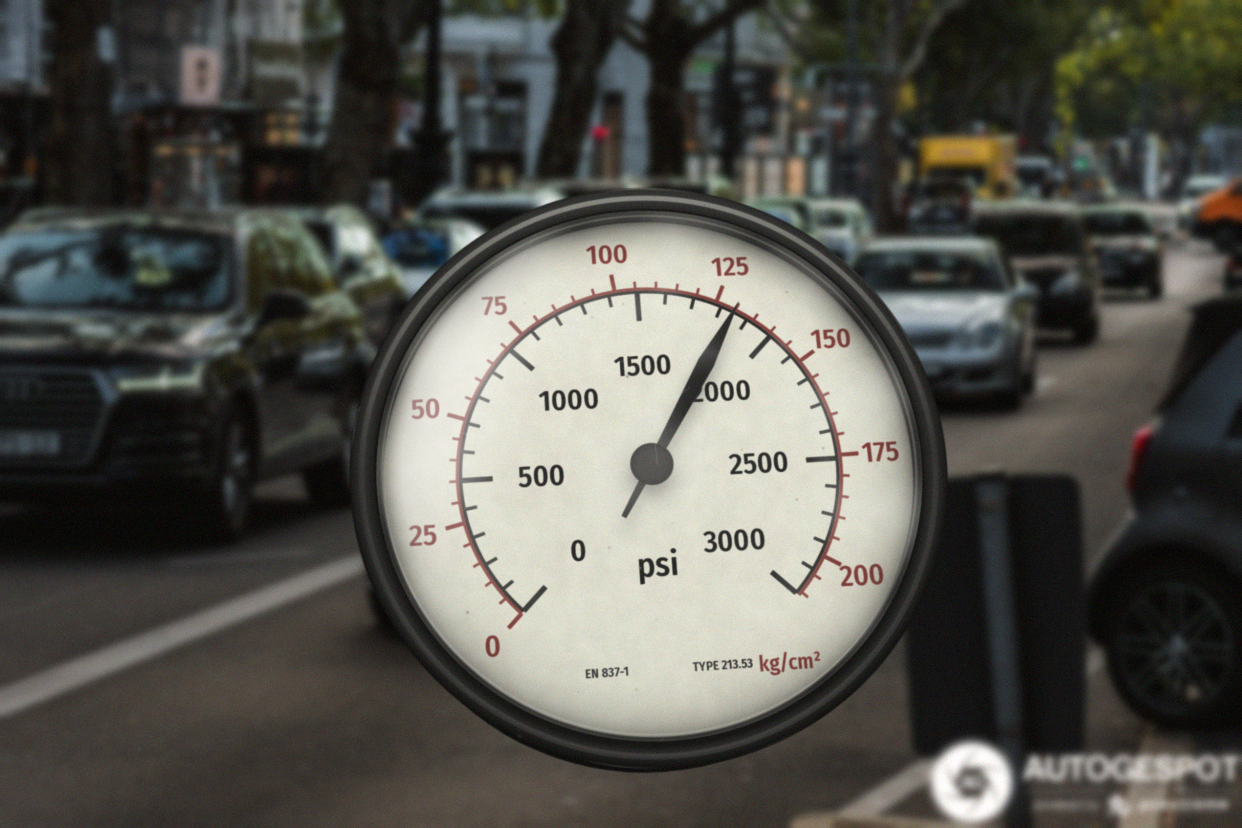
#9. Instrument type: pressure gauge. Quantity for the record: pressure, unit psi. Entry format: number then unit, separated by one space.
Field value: 1850 psi
